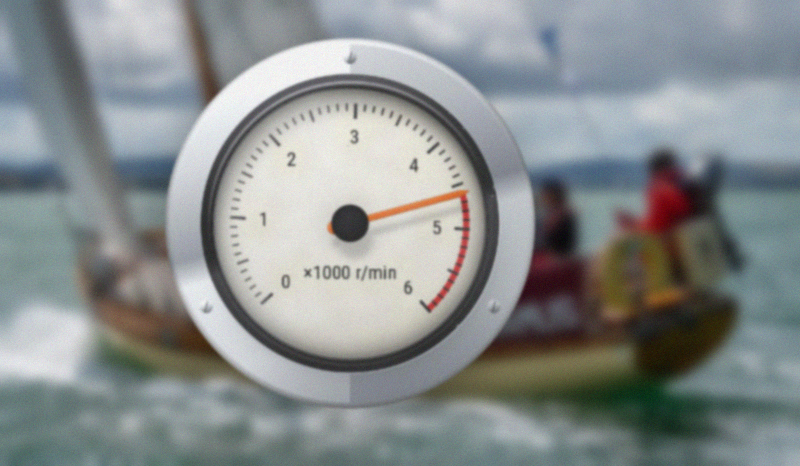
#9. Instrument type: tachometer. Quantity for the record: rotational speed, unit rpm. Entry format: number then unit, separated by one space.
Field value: 4600 rpm
